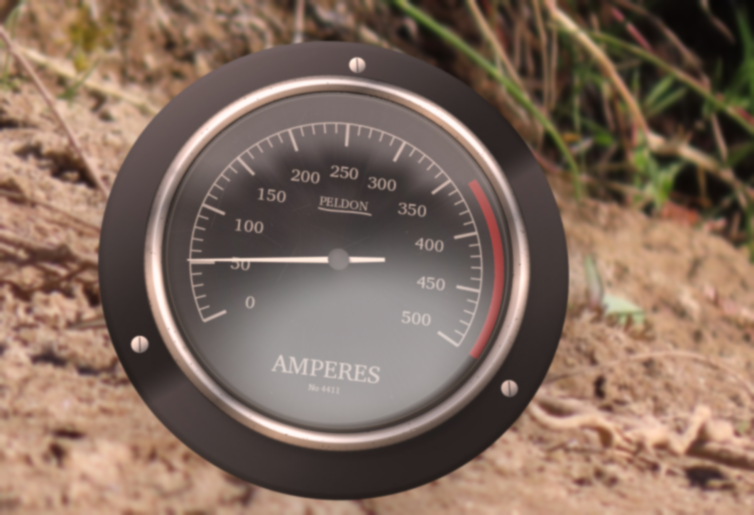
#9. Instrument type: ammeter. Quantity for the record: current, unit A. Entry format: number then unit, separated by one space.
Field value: 50 A
